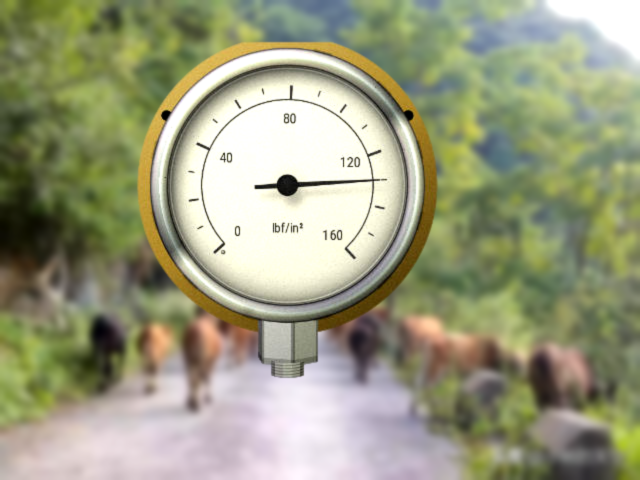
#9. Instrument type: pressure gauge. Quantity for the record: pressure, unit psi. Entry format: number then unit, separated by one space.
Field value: 130 psi
